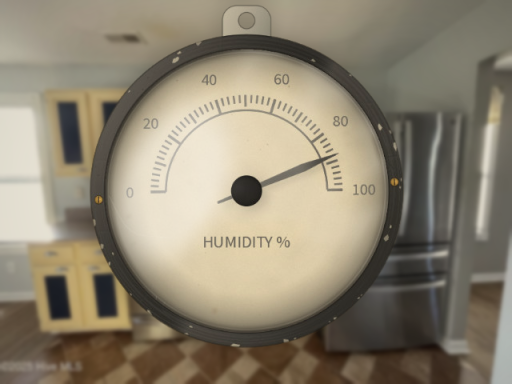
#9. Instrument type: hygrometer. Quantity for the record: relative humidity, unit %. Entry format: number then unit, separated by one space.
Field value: 88 %
